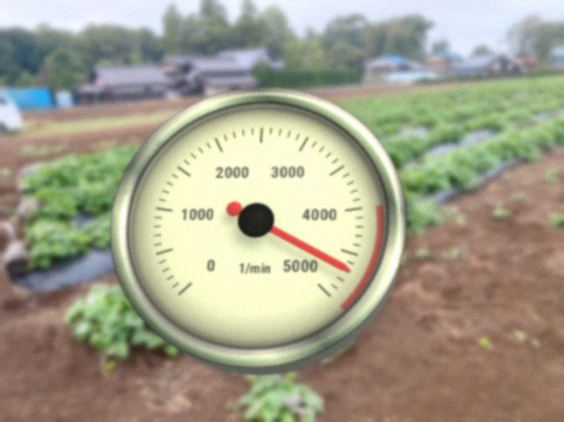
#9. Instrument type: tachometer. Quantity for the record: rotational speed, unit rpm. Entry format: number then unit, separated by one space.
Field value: 4700 rpm
